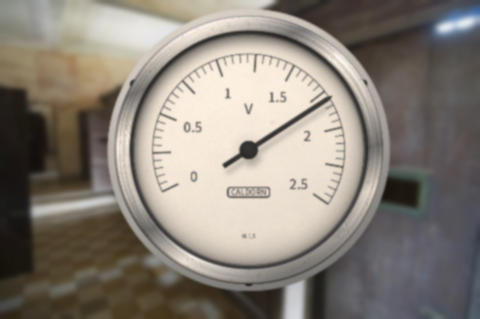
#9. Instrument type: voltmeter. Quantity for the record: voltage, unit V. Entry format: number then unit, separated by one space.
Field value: 1.8 V
